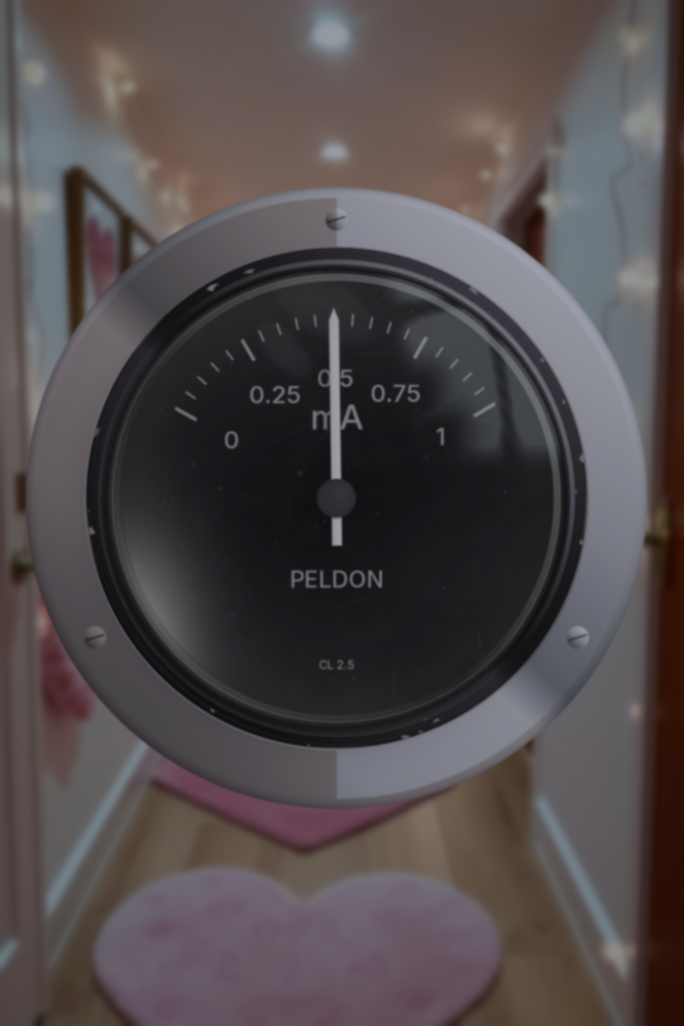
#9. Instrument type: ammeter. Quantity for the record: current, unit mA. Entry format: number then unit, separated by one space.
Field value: 0.5 mA
